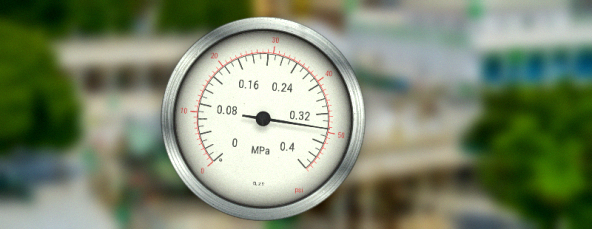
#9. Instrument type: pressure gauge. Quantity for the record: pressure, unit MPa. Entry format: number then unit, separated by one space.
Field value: 0.34 MPa
